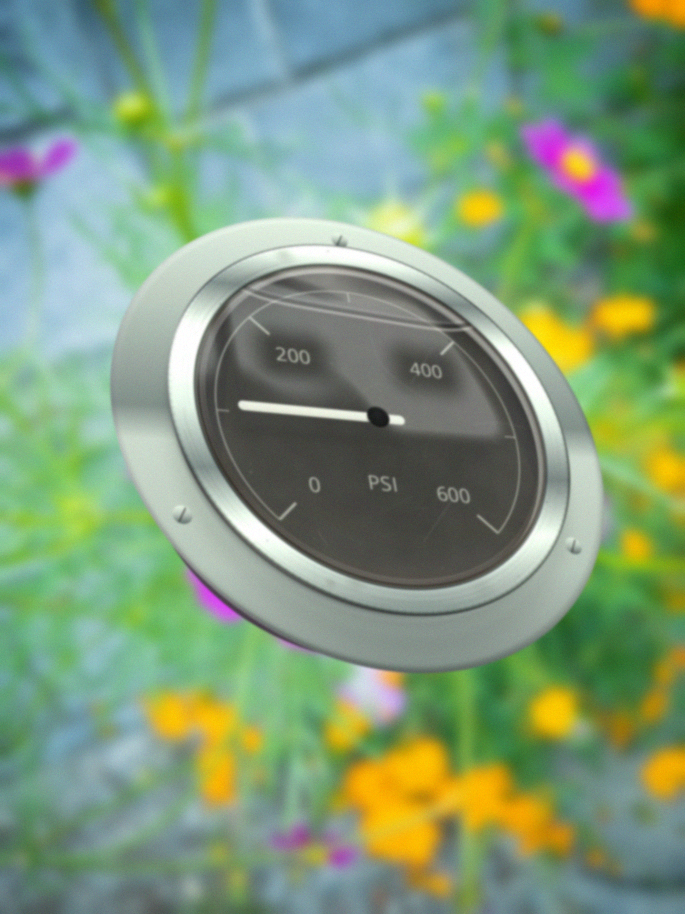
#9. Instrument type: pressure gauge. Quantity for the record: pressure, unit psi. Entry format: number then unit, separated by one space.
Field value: 100 psi
